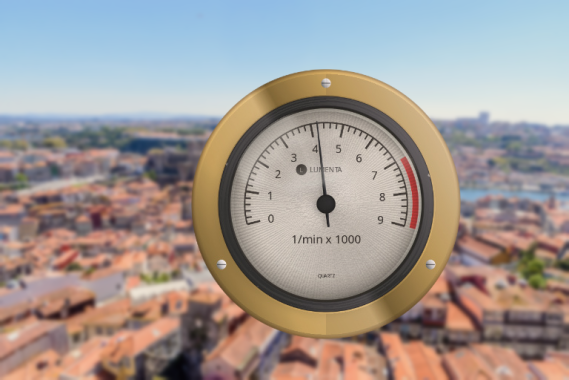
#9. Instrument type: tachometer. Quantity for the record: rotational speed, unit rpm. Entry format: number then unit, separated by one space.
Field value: 4200 rpm
